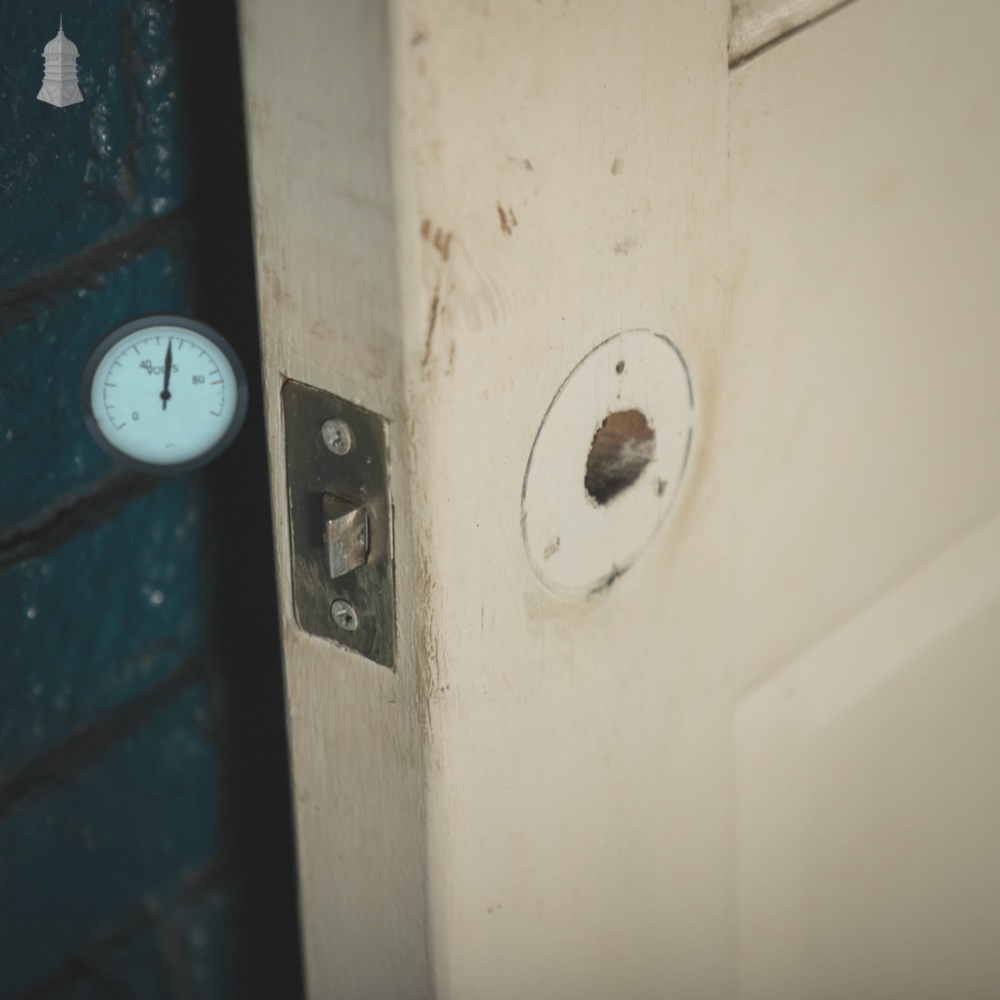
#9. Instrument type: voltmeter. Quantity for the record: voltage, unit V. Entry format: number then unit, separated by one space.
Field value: 55 V
